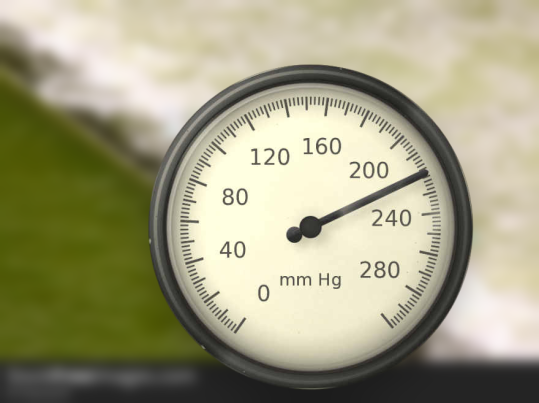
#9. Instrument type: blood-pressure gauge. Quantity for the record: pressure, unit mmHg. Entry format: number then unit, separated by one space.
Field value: 220 mmHg
